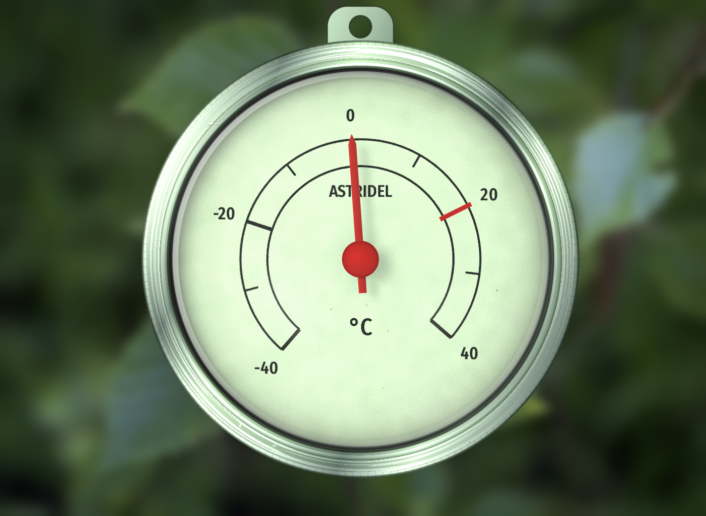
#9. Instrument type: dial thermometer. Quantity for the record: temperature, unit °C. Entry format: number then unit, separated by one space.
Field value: 0 °C
